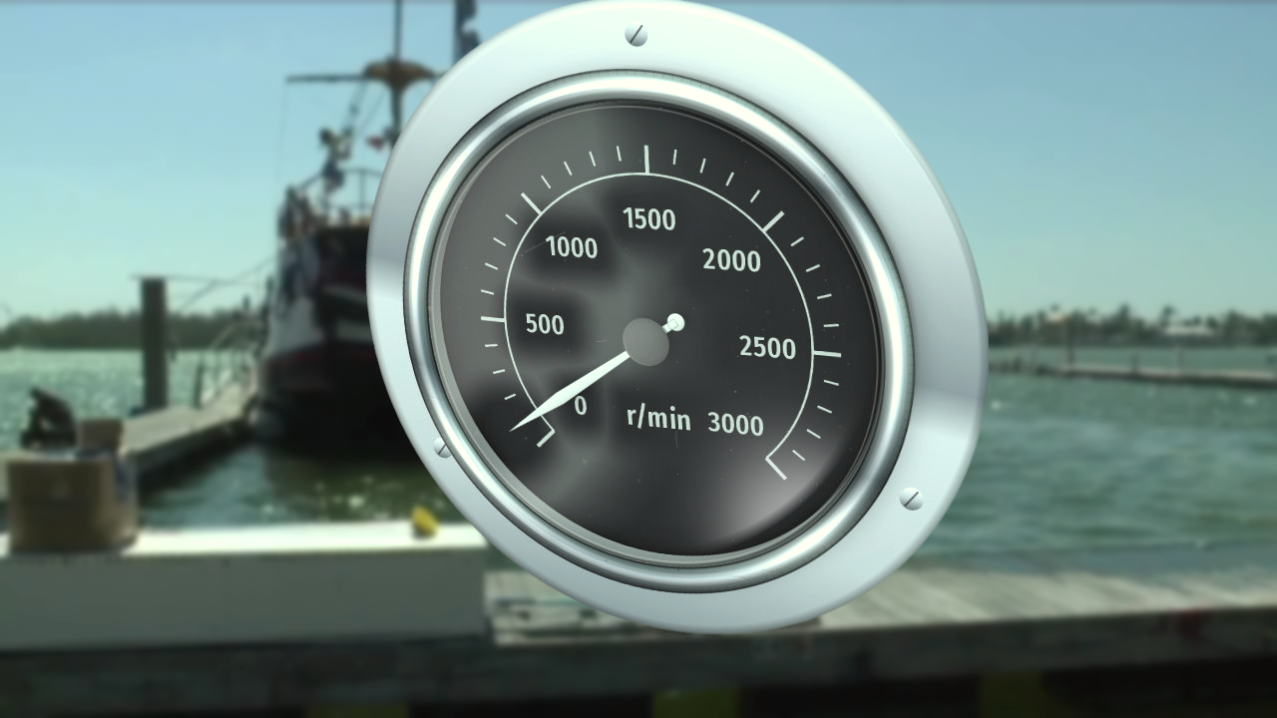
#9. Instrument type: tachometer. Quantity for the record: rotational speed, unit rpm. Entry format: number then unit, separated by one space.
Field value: 100 rpm
